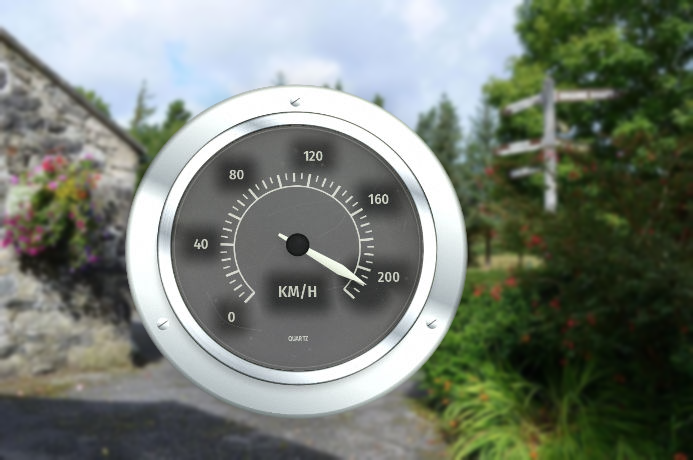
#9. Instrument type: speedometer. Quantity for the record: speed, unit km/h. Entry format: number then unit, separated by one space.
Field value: 210 km/h
